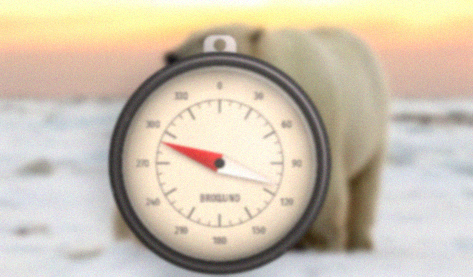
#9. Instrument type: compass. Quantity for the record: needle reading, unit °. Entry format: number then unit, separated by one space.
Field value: 290 °
